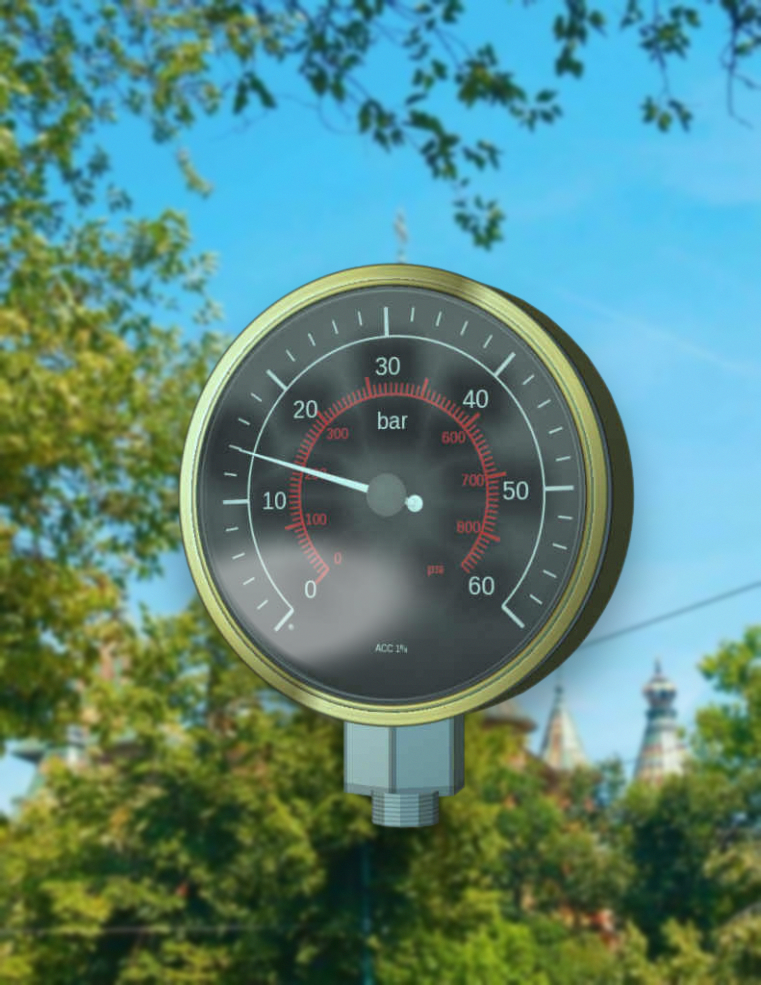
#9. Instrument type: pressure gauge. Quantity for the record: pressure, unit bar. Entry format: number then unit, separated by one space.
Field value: 14 bar
